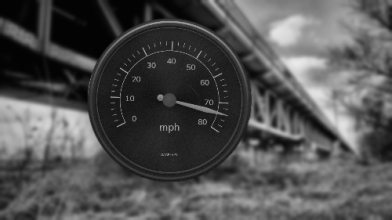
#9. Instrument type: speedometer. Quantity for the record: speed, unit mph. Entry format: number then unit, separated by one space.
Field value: 74 mph
